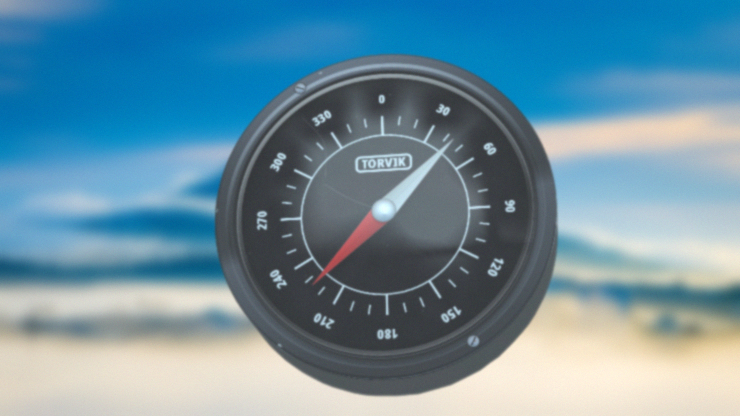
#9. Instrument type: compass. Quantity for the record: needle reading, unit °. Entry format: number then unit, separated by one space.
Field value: 225 °
